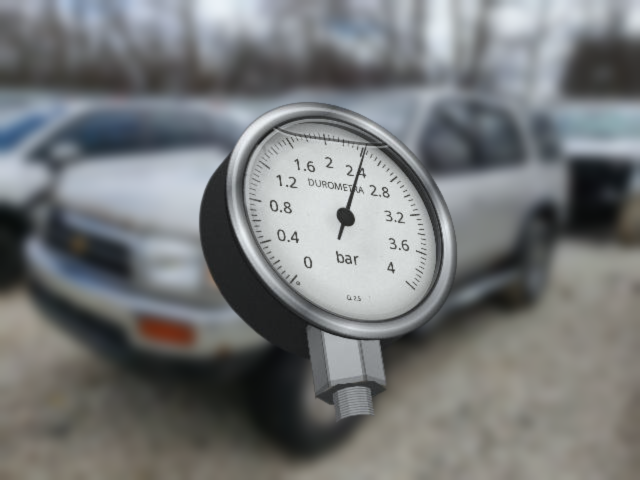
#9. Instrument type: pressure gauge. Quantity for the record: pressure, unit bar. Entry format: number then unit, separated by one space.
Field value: 2.4 bar
